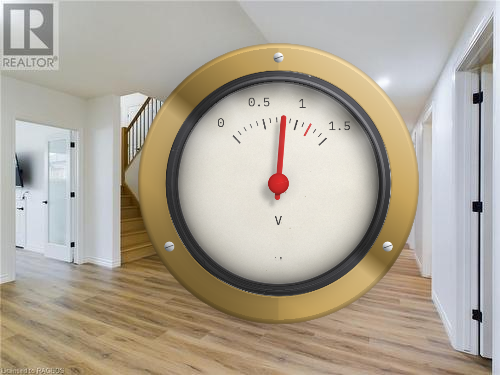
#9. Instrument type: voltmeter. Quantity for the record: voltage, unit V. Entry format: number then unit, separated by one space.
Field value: 0.8 V
